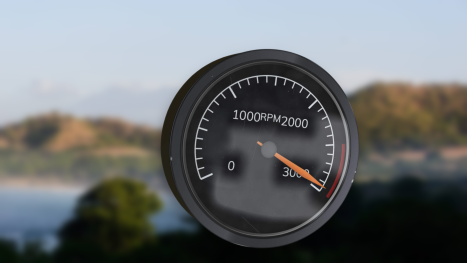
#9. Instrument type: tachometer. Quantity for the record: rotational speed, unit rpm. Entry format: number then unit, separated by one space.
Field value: 2950 rpm
